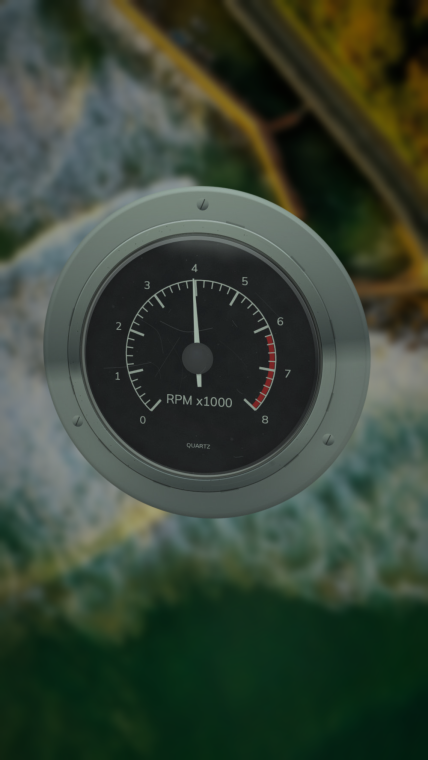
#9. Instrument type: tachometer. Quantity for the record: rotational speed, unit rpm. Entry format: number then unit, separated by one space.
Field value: 4000 rpm
